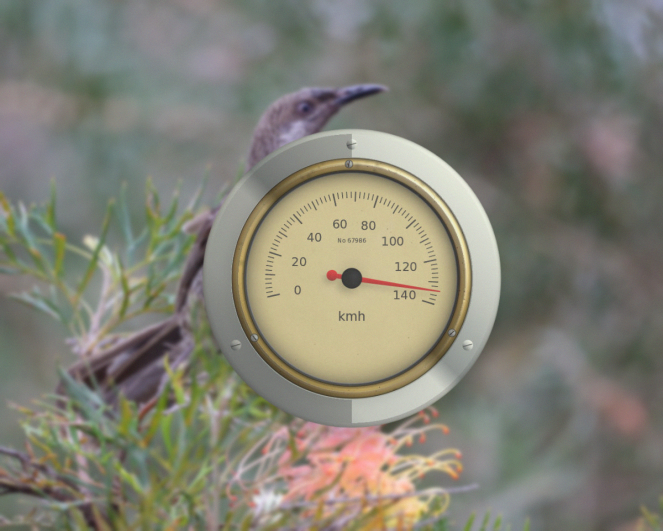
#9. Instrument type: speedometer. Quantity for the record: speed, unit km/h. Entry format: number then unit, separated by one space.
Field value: 134 km/h
